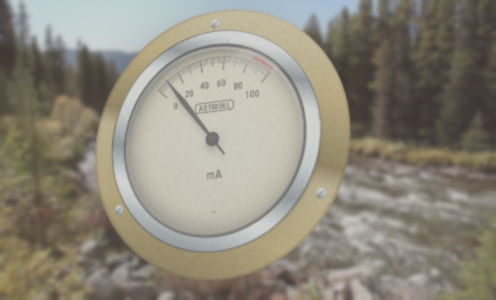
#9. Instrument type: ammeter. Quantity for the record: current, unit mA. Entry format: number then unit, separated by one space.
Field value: 10 mA
